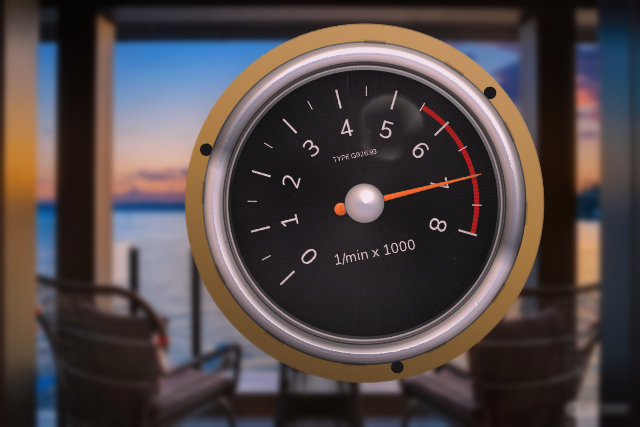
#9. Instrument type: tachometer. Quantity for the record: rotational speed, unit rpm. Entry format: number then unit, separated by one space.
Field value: 7000 rpm
